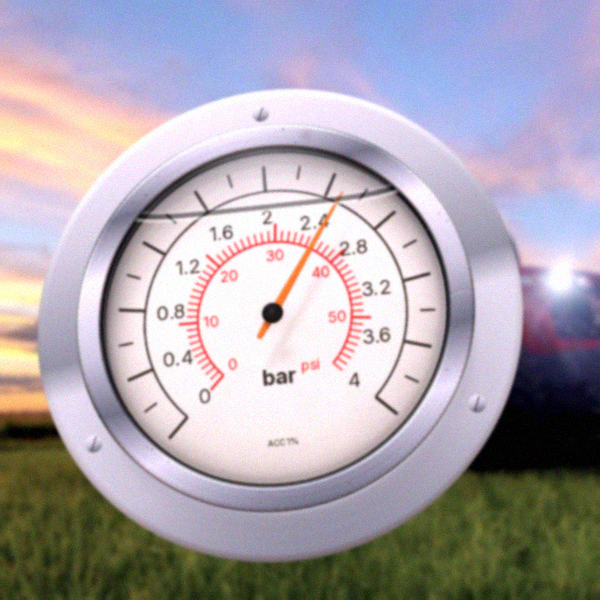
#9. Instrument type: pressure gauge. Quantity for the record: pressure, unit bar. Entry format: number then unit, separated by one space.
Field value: 2.5 bar
